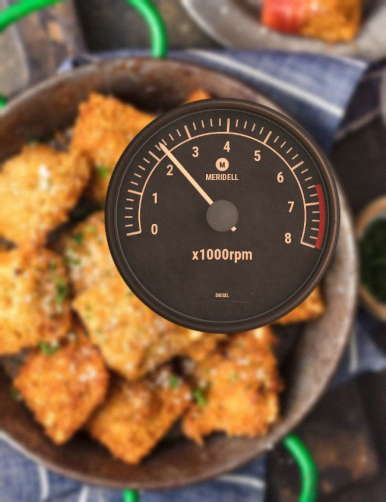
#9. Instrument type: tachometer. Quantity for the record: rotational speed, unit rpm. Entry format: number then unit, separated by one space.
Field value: 2300 rpm
